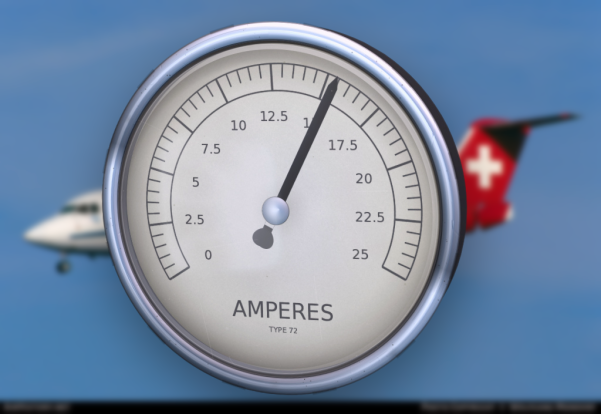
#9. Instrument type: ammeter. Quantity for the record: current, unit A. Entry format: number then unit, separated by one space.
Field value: 15.5 A
